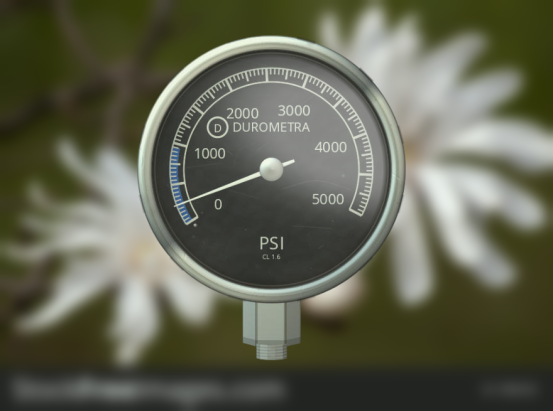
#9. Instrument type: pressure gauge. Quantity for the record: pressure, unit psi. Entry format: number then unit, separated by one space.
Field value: 250 psi
